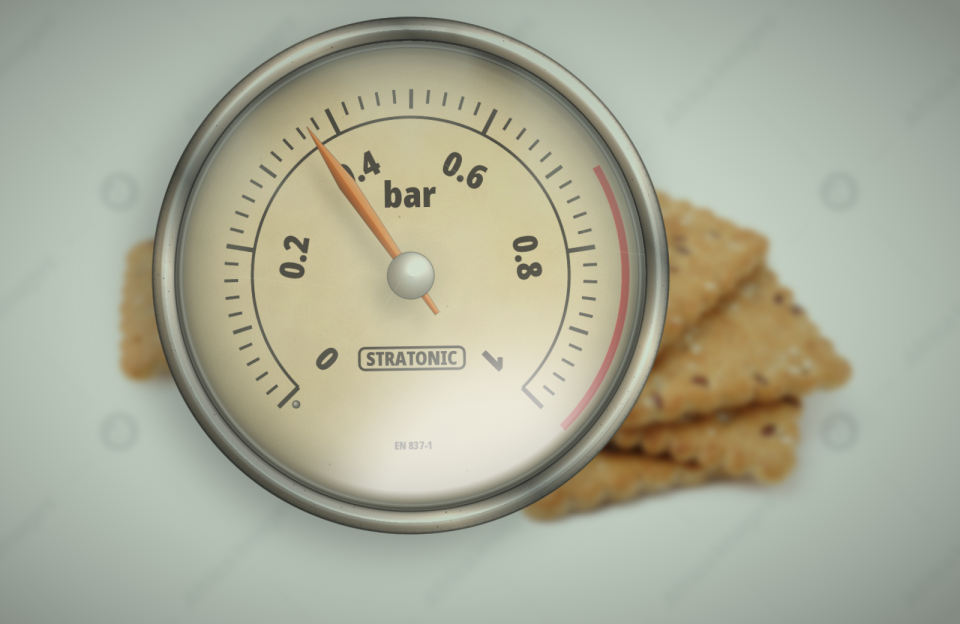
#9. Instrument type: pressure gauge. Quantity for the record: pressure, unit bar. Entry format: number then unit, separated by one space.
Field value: 0.37 bar
